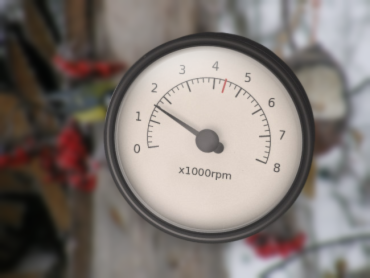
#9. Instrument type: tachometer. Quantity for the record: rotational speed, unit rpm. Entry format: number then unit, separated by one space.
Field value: 1600 rpm
